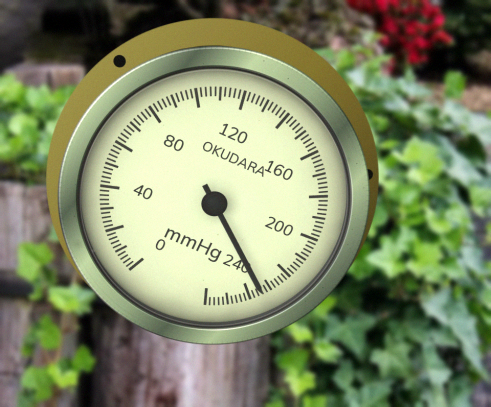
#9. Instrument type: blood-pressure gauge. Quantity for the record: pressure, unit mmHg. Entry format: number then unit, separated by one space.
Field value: 234 mmHg
